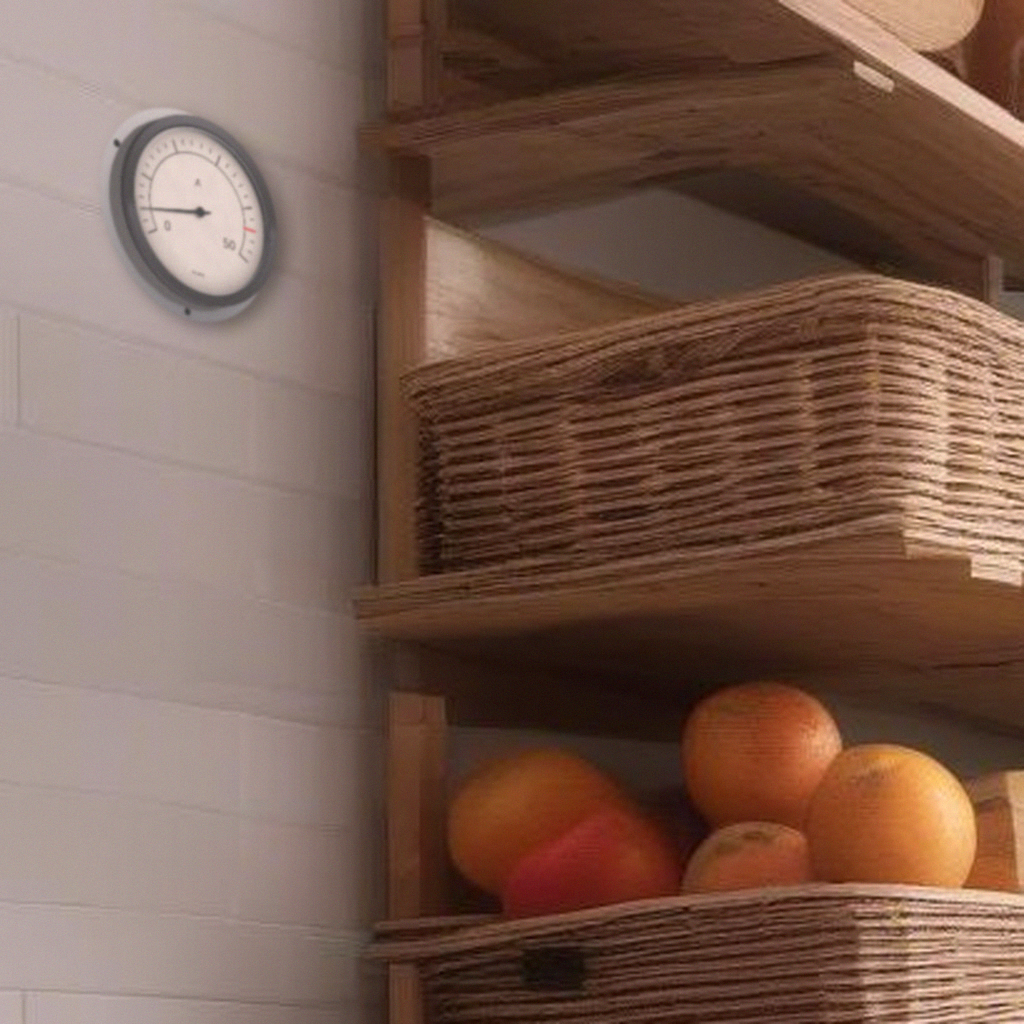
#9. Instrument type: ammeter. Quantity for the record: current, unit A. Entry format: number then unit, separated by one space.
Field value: 4 A
